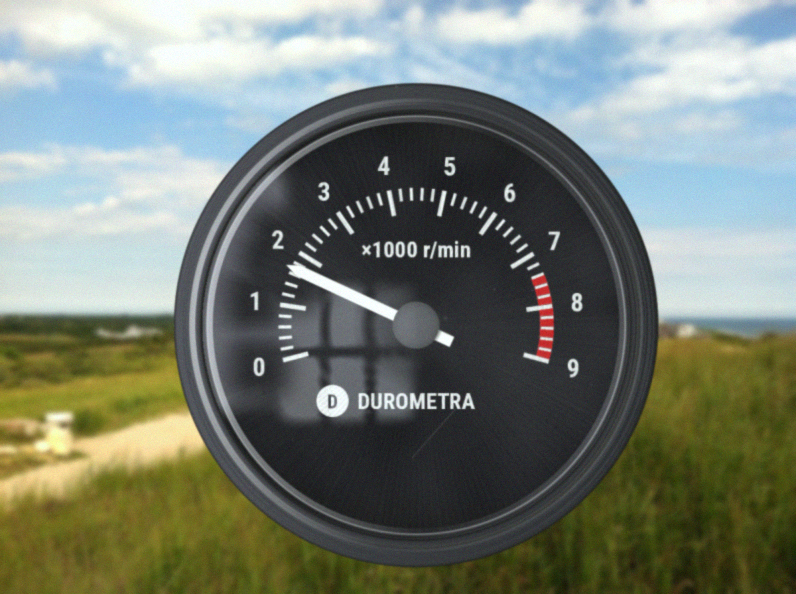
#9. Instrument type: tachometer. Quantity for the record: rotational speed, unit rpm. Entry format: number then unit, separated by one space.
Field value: 1700 rpm
